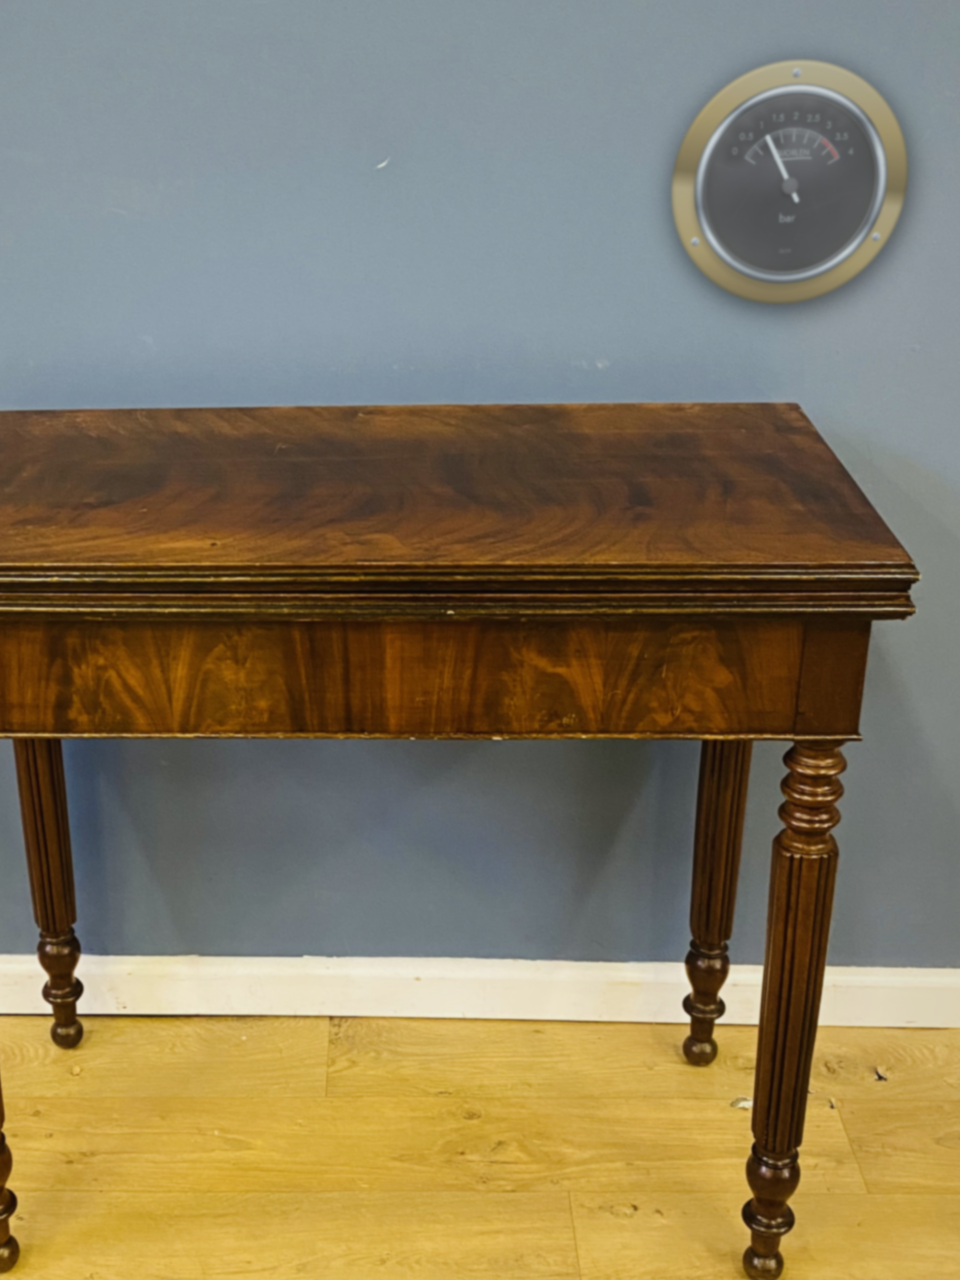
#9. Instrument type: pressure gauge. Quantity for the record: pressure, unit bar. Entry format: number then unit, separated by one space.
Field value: 1 bar
